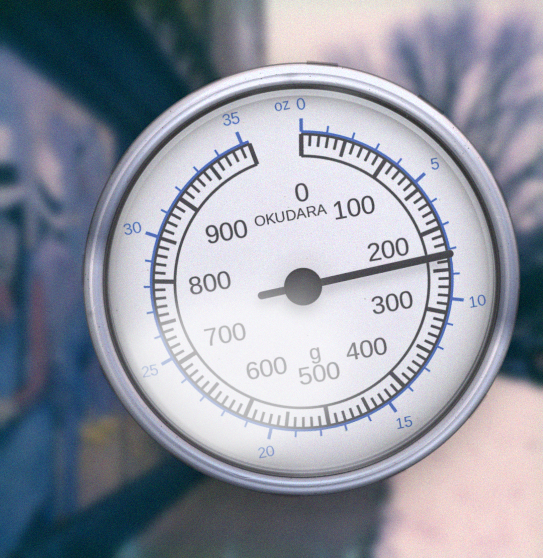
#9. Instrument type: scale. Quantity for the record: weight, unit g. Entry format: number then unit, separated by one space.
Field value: 230 g
